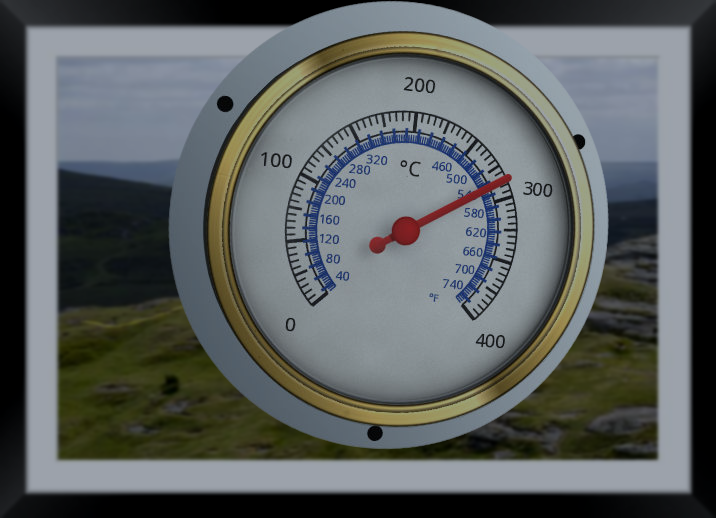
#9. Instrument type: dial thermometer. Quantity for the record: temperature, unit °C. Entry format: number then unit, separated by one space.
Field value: 285 °C
